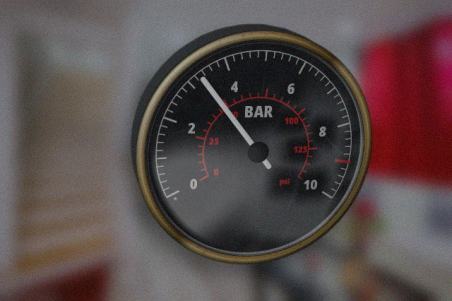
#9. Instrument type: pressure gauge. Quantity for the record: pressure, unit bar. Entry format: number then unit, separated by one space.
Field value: 3.3 bar
